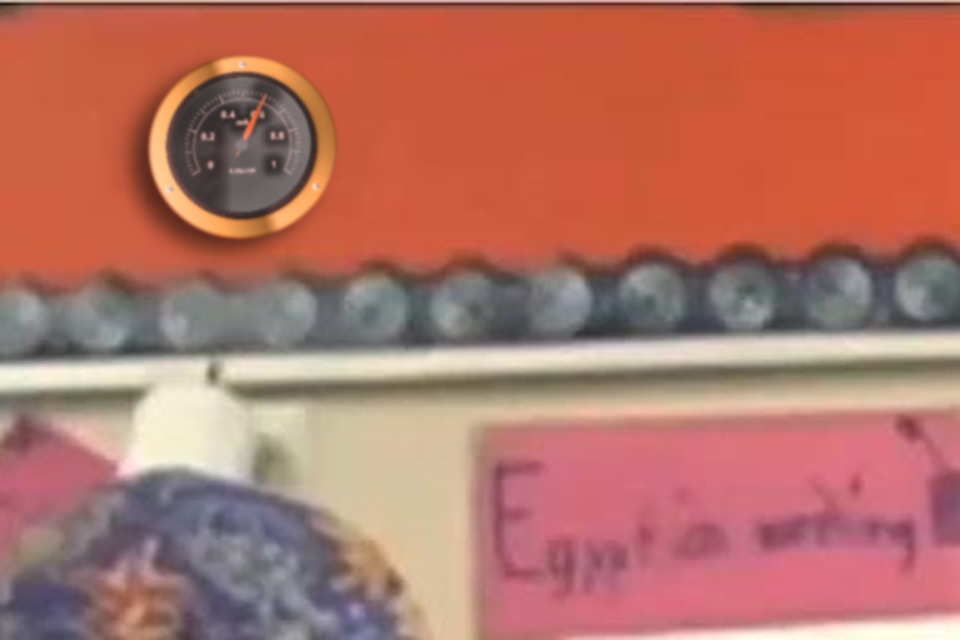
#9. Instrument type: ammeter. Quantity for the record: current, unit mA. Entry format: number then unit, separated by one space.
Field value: 0.6 mA
